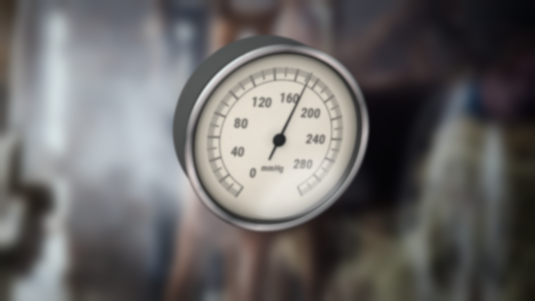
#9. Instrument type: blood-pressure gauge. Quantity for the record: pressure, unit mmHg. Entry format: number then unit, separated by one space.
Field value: 170 mmHg
